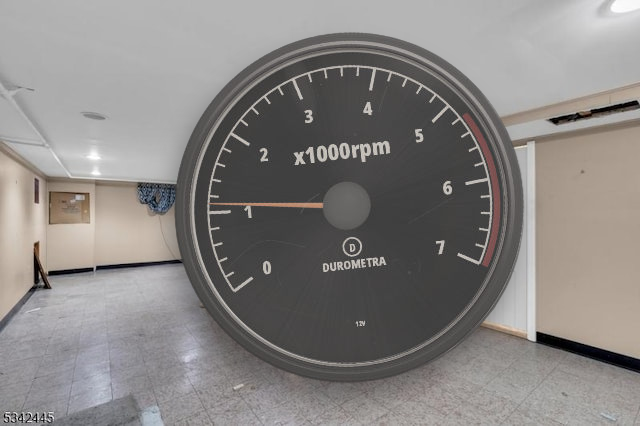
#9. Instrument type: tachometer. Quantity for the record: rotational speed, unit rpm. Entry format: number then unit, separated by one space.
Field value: 1100 rpm
